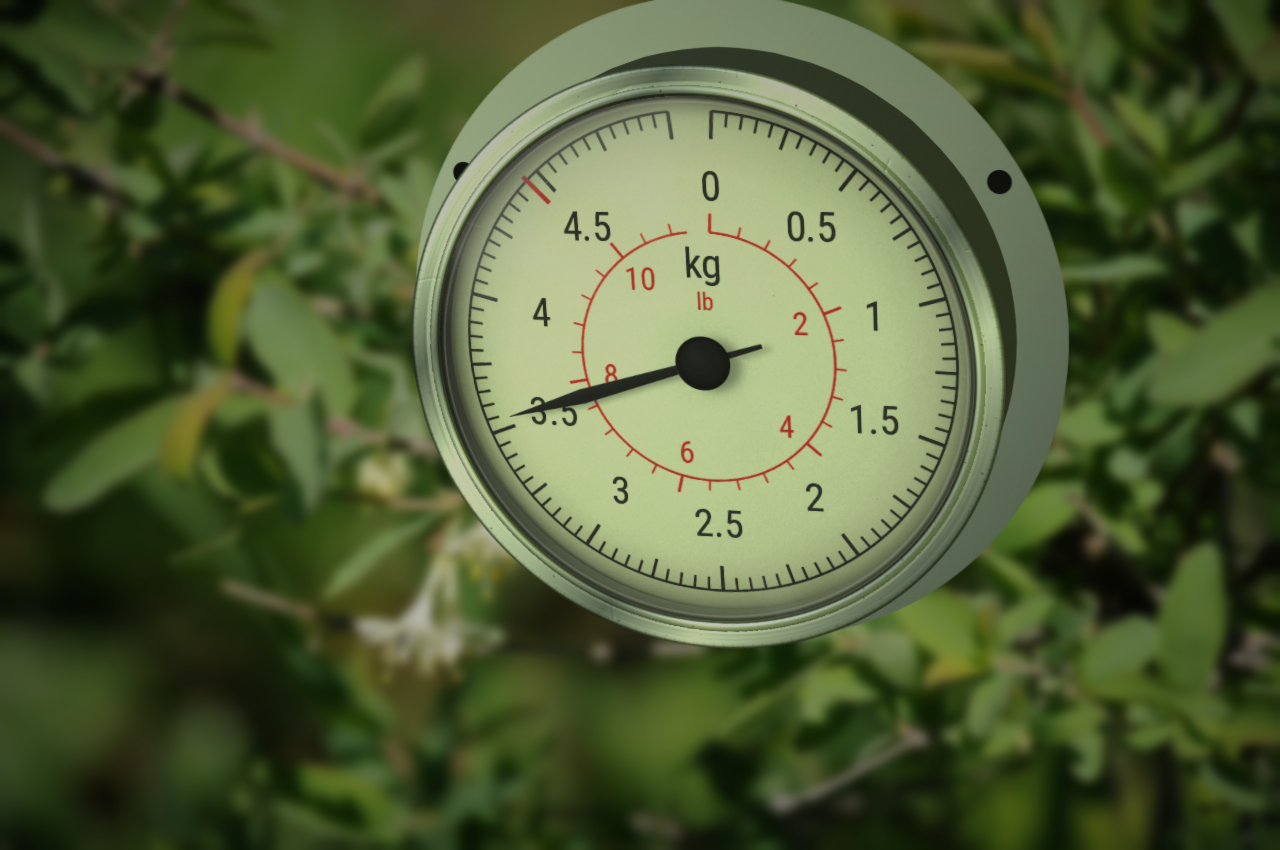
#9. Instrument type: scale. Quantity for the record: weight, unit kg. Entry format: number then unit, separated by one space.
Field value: 3.55 kg
